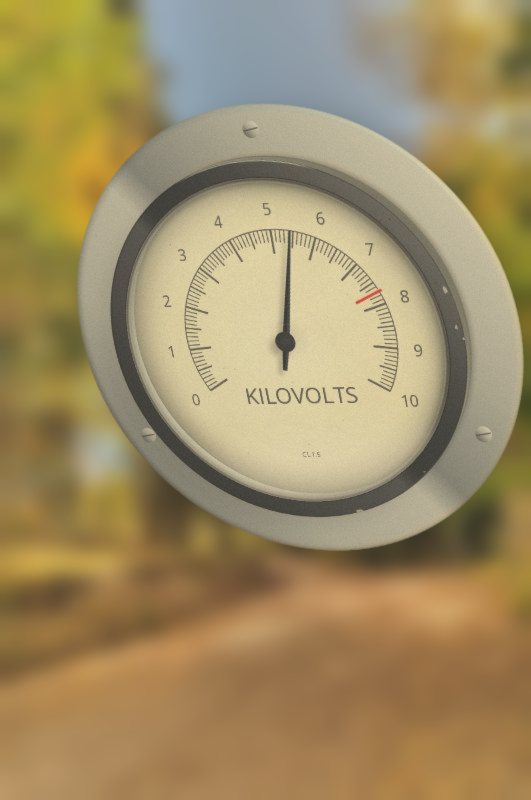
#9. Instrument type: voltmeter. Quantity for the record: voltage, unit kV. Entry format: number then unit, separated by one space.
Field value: 5.5 kV
